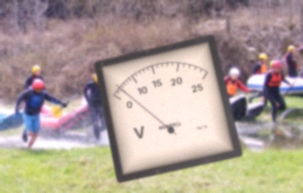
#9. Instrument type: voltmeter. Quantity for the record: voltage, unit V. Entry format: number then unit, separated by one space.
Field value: 5 V
